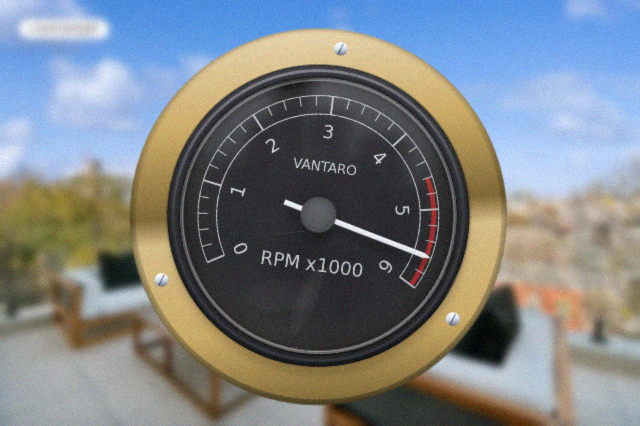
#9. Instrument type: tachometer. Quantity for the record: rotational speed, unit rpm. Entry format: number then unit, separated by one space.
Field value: 5600 rpm
